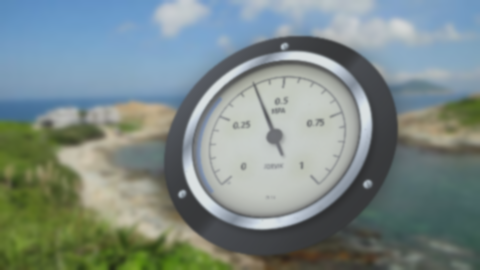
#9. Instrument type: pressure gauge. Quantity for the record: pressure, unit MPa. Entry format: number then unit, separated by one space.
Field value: 0.4 MPa
